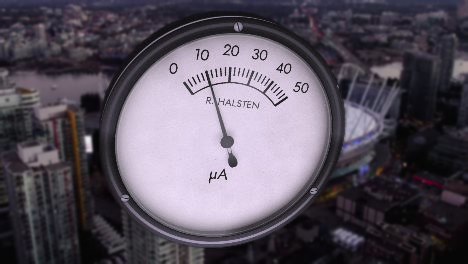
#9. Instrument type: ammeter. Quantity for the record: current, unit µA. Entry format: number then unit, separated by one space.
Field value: 10 µA
